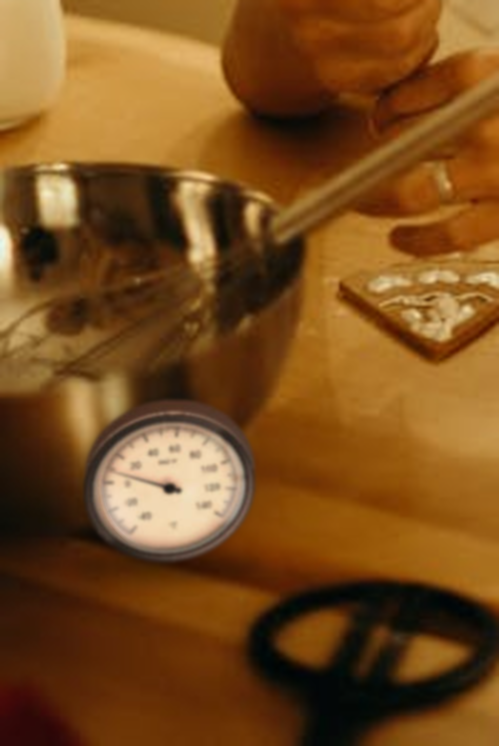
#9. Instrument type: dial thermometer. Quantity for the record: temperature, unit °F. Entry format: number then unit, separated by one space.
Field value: 10 °F
